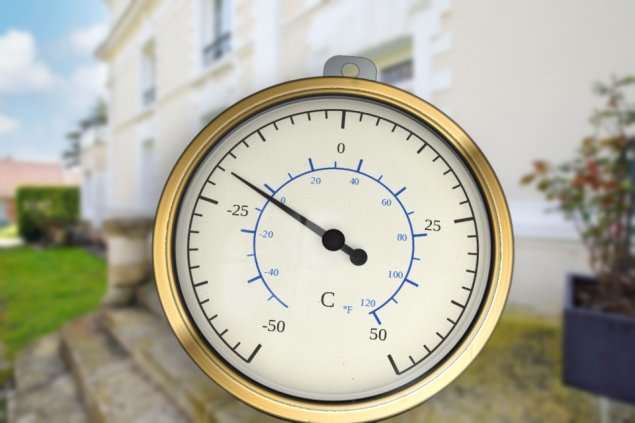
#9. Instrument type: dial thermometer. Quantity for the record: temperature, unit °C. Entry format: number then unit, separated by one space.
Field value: -20 °C
